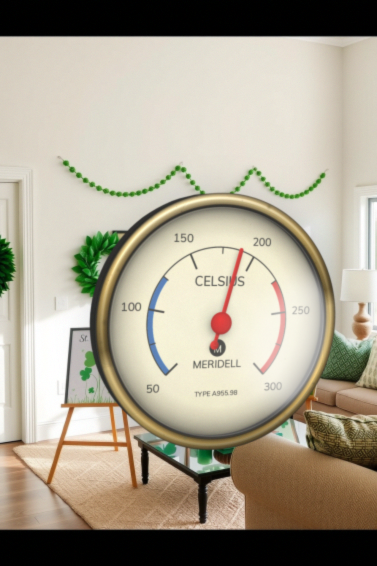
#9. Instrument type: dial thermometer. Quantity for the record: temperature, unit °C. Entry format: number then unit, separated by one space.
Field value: 187.5 °C
